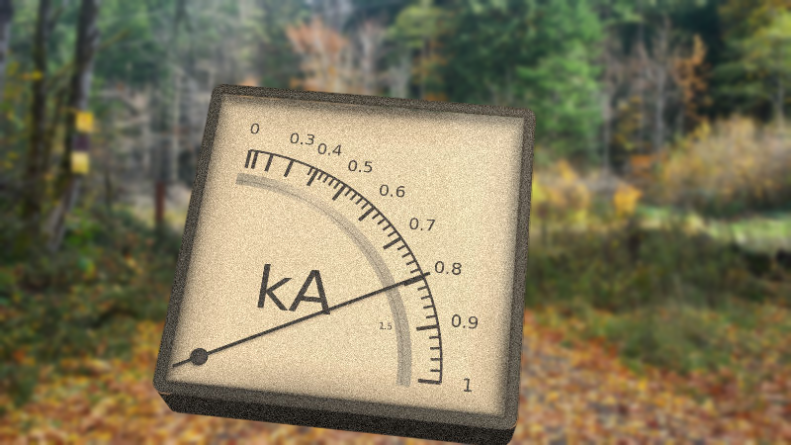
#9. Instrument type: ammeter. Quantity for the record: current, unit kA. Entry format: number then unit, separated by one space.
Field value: 0.8 kA
